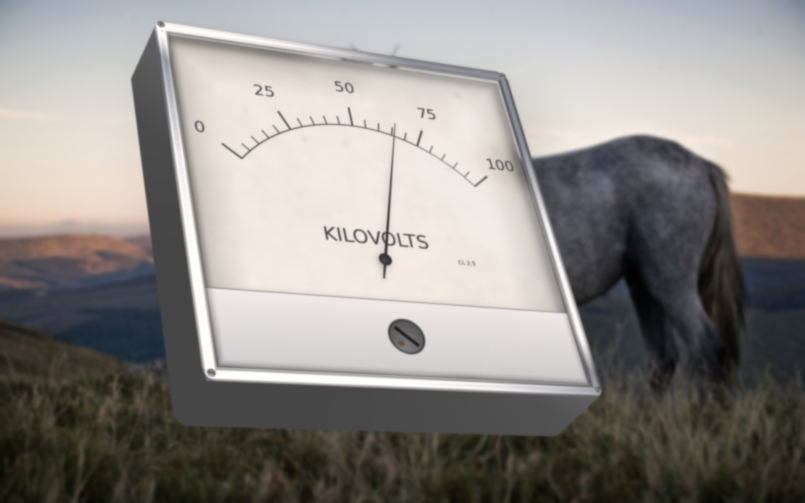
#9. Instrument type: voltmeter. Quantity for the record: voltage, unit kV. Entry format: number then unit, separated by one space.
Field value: 65 kV
